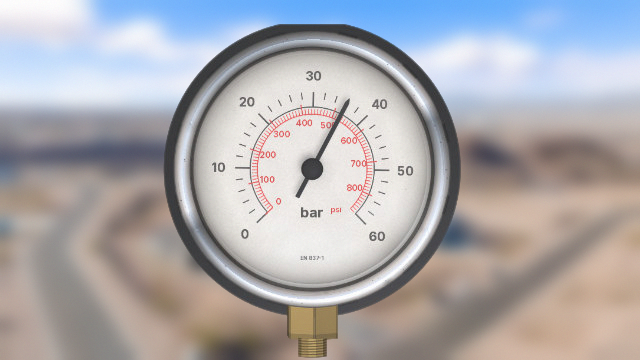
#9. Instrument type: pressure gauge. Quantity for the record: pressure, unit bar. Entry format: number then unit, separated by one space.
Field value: 36 bar
